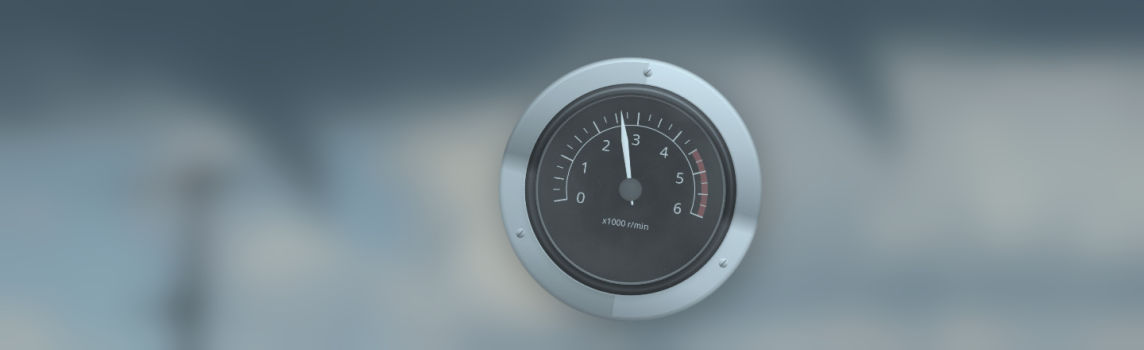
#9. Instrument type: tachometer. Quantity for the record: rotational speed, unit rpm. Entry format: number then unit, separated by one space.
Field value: 2625 rpm
